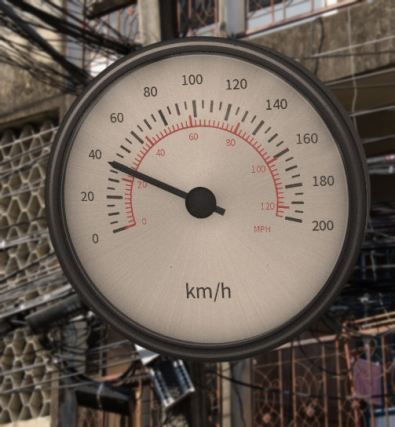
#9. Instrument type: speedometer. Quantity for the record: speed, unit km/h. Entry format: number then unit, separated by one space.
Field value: 40 km/h
